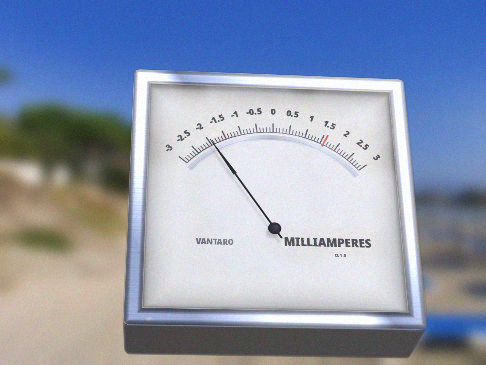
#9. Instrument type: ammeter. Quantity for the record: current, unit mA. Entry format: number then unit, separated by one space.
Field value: -2 mA
